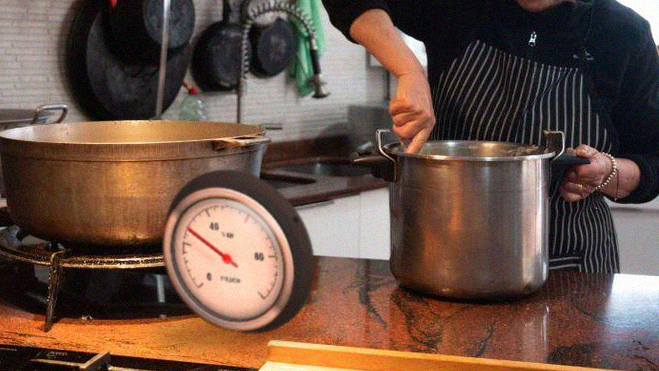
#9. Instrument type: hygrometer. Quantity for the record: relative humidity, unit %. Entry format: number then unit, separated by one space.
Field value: 28 %
